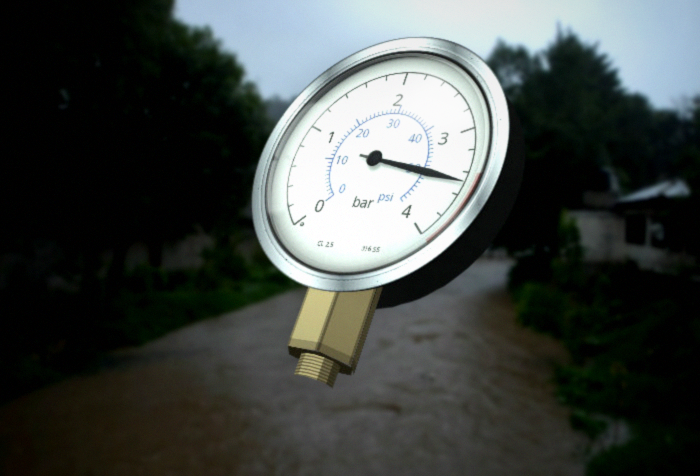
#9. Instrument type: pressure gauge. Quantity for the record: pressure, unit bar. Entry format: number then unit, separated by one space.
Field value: 3.5 bar
